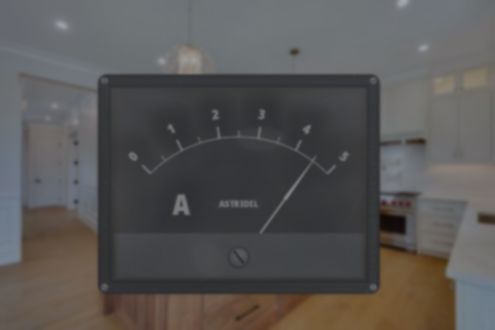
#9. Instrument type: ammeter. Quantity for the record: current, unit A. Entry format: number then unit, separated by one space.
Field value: 4.5 A
